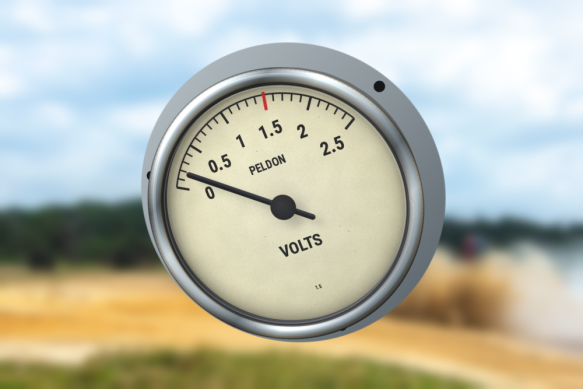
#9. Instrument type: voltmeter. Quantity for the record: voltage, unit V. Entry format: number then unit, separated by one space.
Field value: 0.2 V
